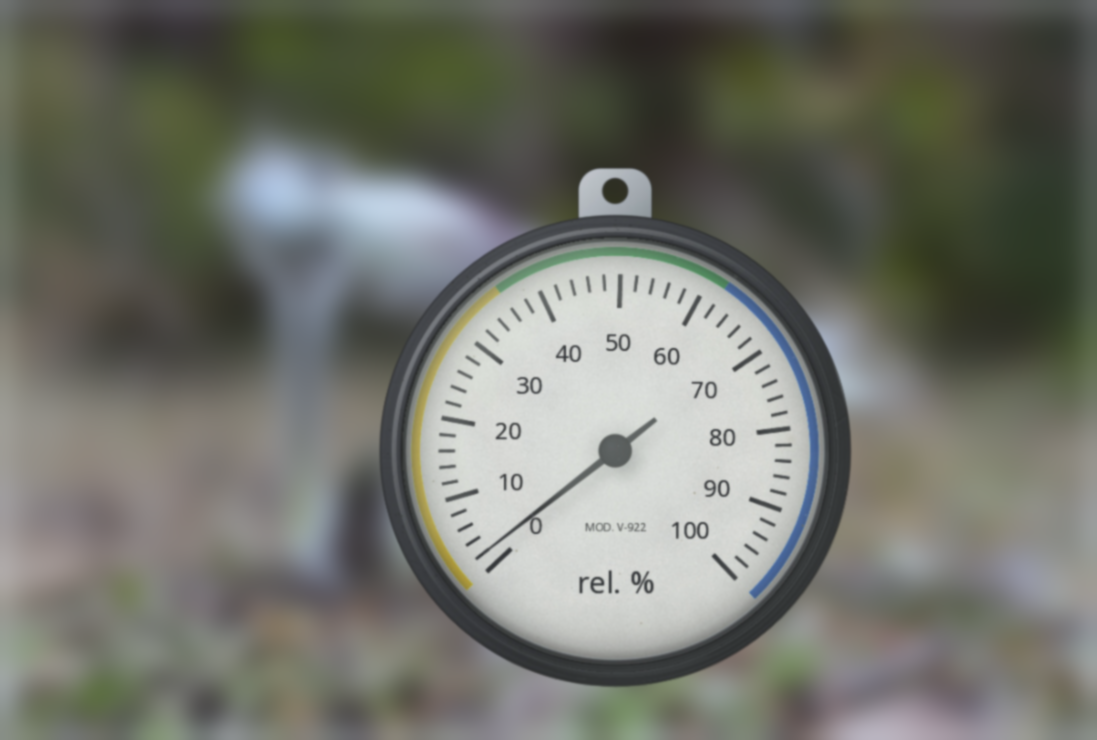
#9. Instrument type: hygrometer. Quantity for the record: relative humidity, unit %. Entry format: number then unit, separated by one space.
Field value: 2 %
